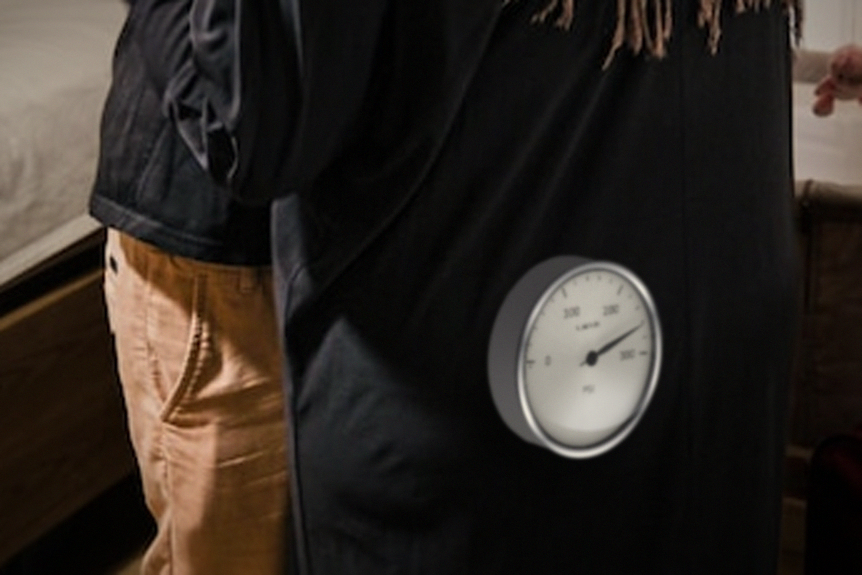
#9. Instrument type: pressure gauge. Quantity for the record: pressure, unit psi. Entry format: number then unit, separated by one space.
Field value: 260 psi
